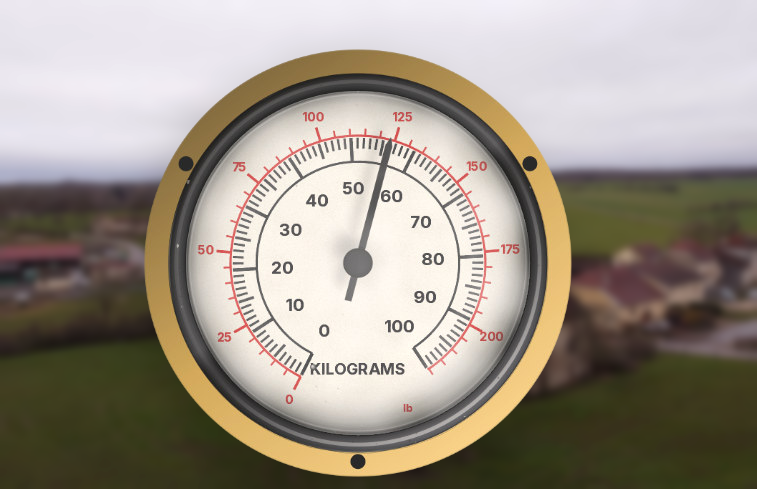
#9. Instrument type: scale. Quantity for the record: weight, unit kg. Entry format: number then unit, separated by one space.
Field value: 56 kg
